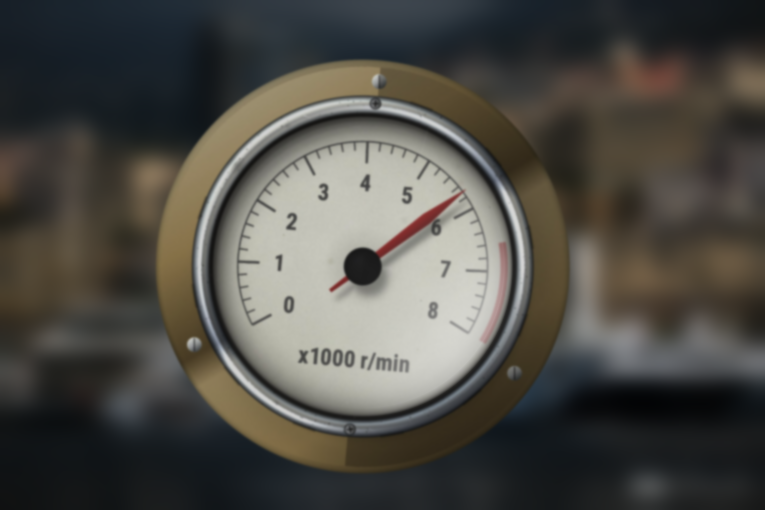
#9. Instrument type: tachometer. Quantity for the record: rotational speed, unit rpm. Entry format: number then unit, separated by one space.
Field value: 5700 rpm
